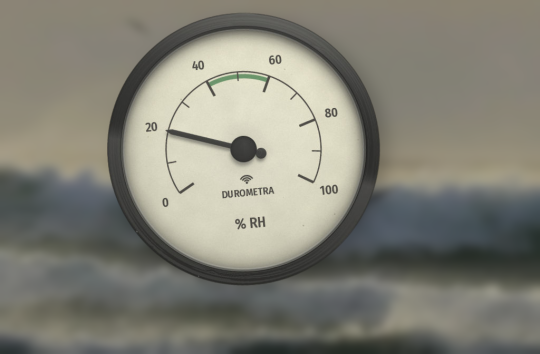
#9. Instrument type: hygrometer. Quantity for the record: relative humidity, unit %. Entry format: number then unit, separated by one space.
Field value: 20 %
